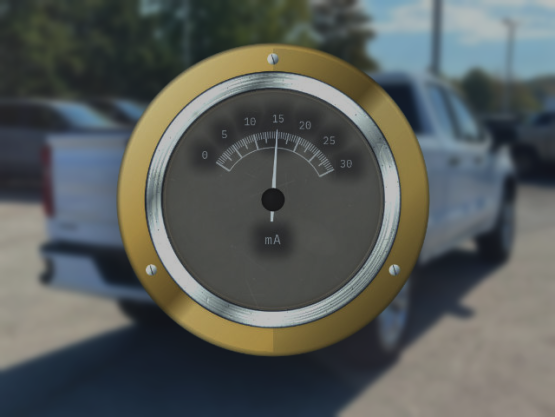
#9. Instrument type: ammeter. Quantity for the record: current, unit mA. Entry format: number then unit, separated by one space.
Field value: 15 mA
